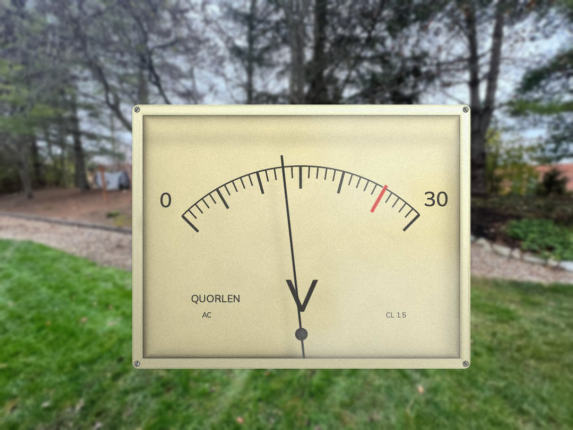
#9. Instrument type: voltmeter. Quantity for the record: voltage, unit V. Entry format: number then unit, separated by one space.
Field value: 13 V
